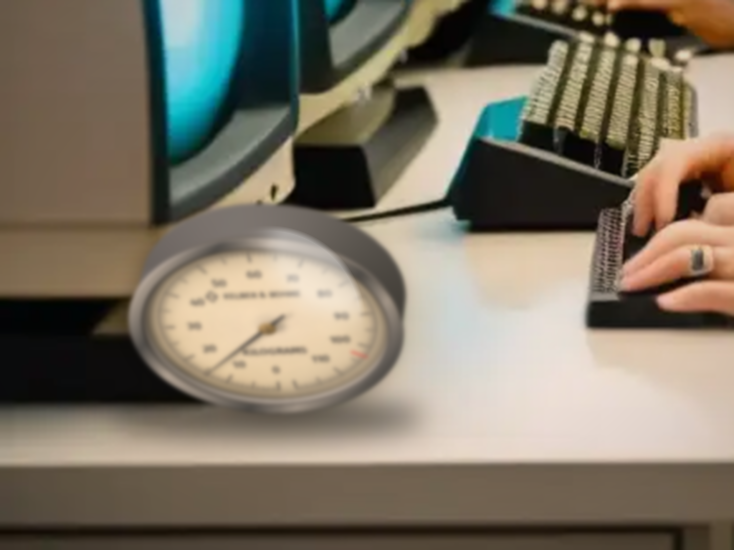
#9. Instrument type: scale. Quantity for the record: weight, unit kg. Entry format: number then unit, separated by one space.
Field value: 15 kg
